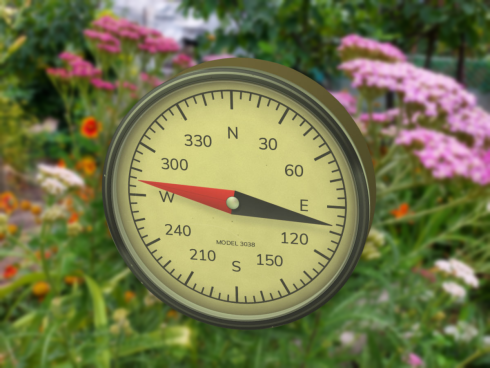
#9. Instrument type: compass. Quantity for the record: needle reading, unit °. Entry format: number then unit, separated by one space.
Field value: 280 °
